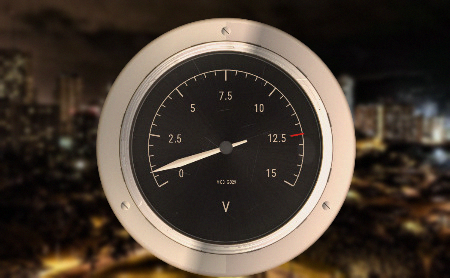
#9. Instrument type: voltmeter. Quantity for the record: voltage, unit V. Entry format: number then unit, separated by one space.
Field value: 0.75 V
